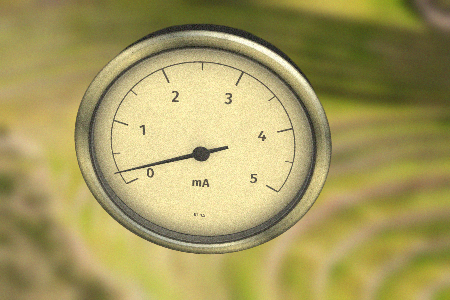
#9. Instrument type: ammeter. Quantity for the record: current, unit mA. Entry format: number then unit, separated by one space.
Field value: 0.25 mA
